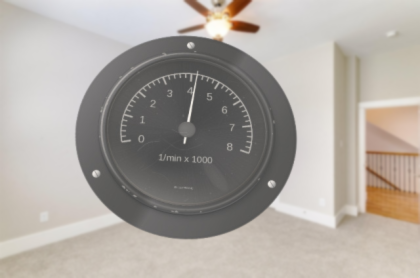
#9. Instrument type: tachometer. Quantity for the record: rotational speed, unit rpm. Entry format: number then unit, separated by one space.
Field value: 4200 rpm
